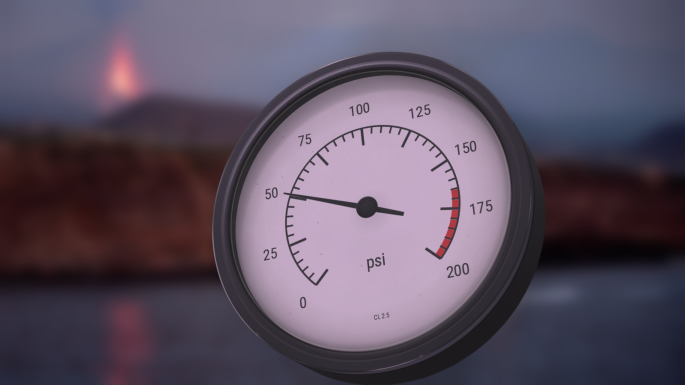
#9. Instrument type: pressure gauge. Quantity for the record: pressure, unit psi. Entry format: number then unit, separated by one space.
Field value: 50 psi
